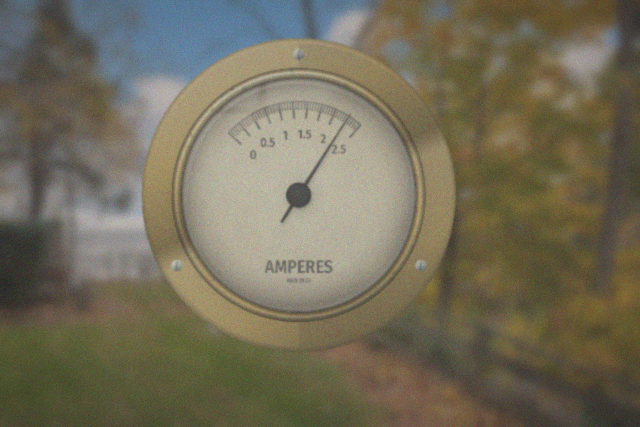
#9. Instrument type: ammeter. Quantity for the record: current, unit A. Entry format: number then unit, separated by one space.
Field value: 2.25 A
